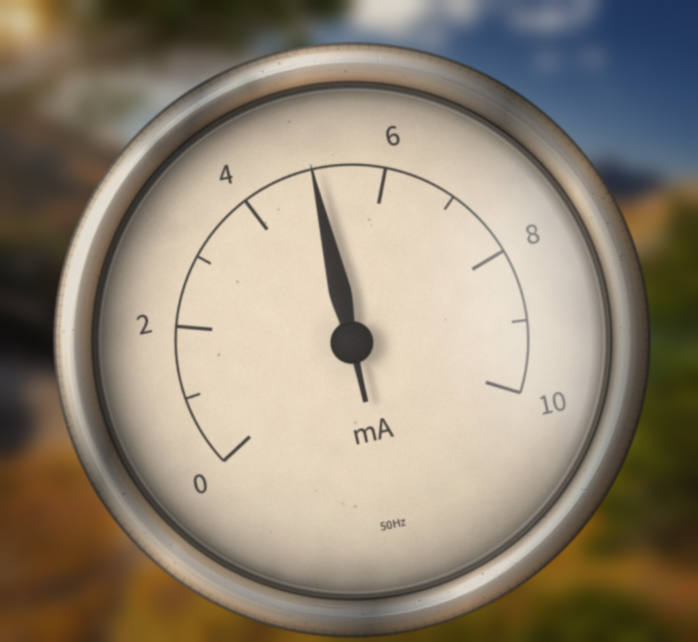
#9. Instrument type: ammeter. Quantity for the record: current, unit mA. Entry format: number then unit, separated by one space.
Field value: 5 mA
